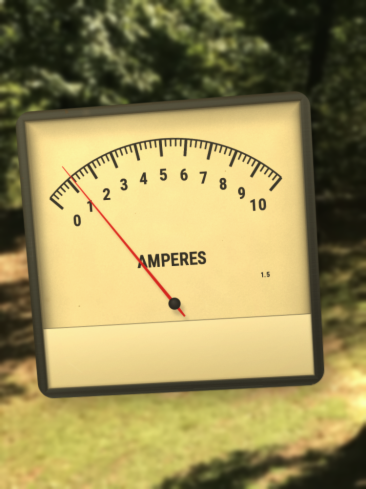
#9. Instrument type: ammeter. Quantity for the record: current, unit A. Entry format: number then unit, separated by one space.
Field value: 1.2 A
